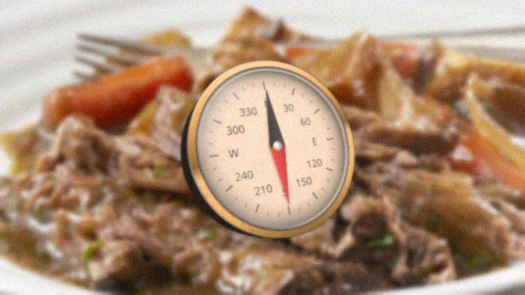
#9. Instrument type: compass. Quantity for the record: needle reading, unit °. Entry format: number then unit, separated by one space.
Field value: 180 °
